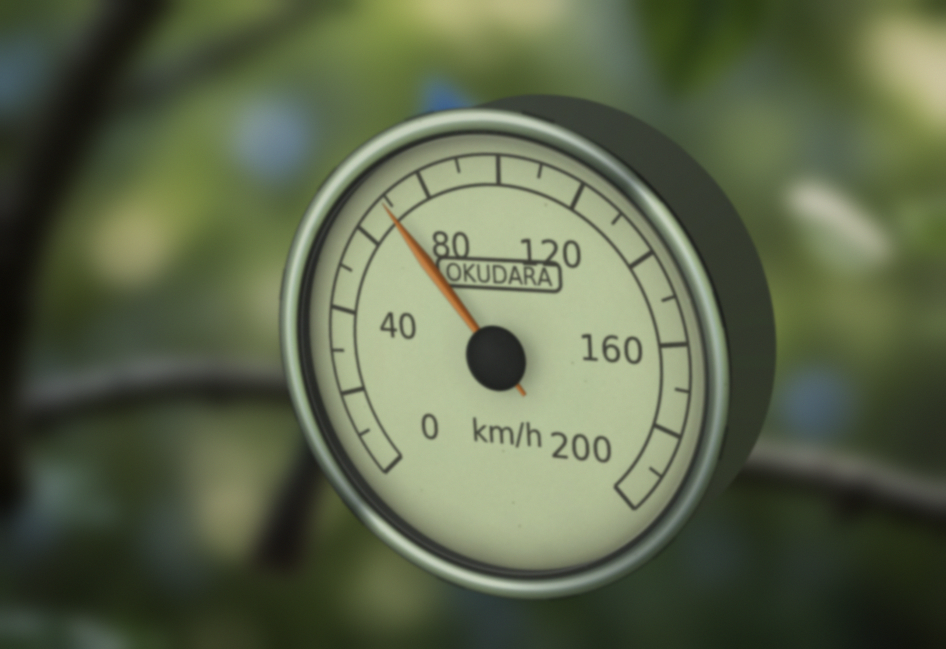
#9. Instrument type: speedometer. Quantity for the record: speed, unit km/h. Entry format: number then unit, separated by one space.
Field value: 70 km/h
